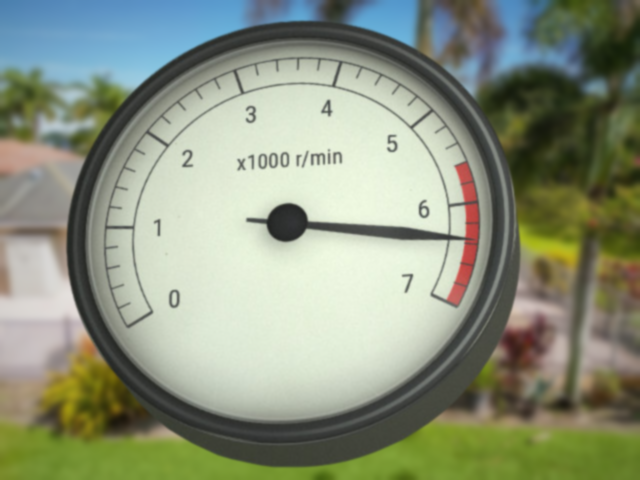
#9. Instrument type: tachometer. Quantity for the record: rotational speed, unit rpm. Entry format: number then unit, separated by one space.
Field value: 6400 rpm
